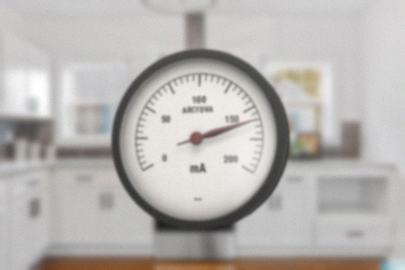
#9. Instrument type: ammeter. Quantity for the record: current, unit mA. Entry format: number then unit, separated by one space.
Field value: 160 mA
